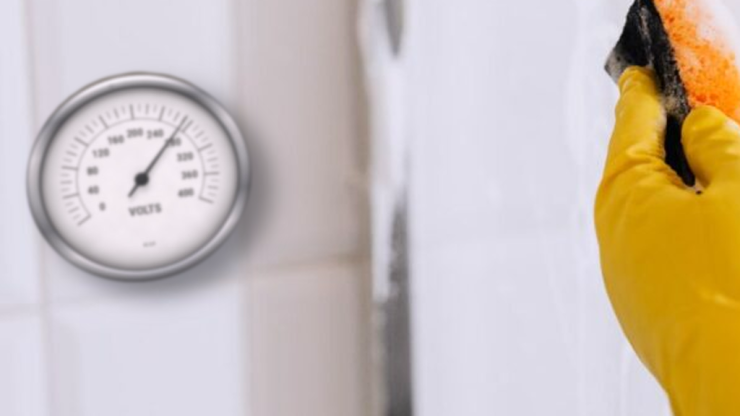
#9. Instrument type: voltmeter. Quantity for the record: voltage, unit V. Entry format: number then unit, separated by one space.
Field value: 270 V
